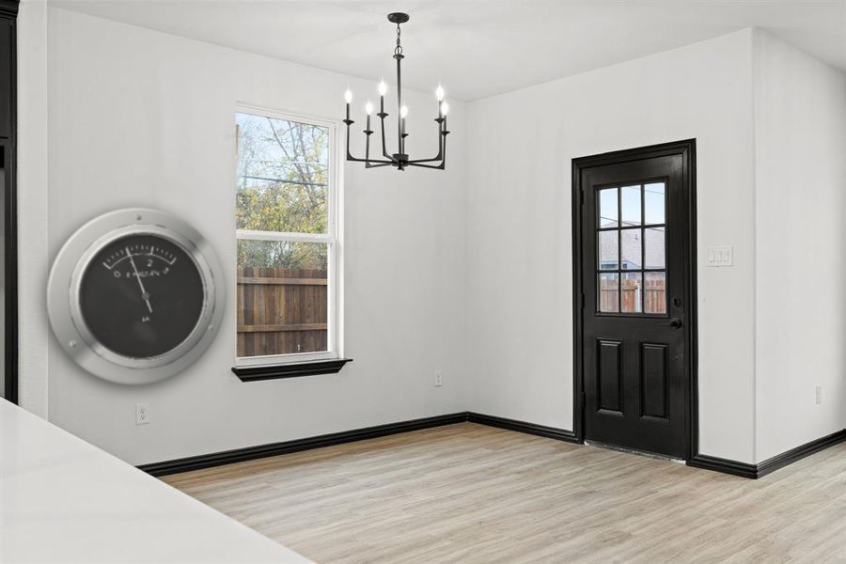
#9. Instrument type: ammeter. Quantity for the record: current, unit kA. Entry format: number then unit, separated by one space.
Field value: 1 kA
